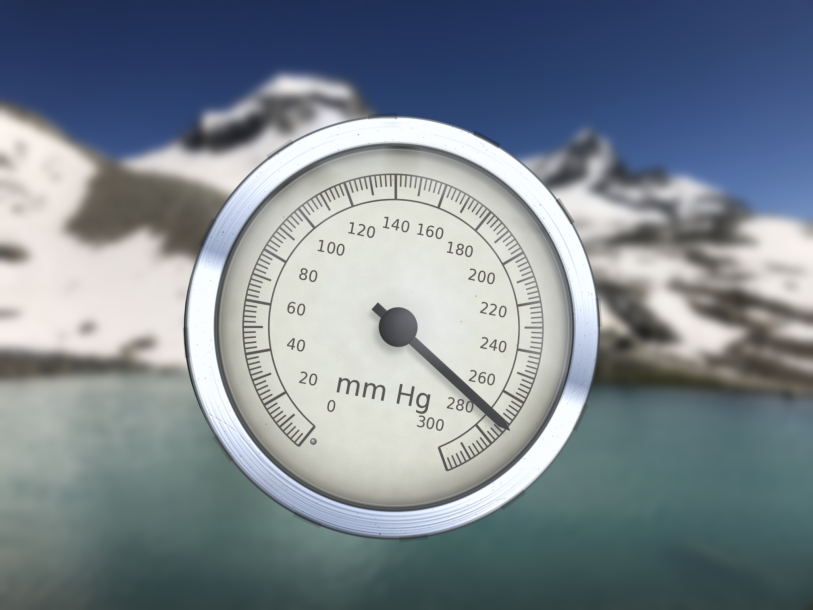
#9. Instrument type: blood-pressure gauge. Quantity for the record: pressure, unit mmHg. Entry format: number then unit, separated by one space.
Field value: 272 mmHg
